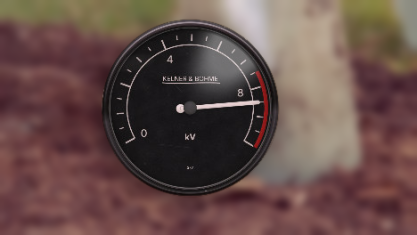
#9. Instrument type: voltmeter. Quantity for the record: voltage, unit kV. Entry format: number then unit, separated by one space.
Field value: 8.5 kV
